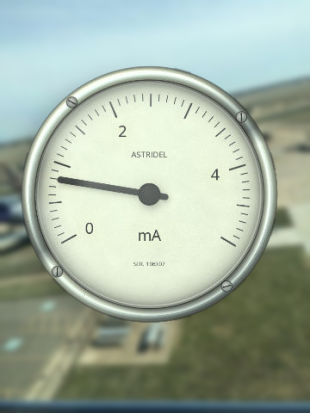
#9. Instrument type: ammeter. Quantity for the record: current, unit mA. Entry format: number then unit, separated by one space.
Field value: 0.8 mA
